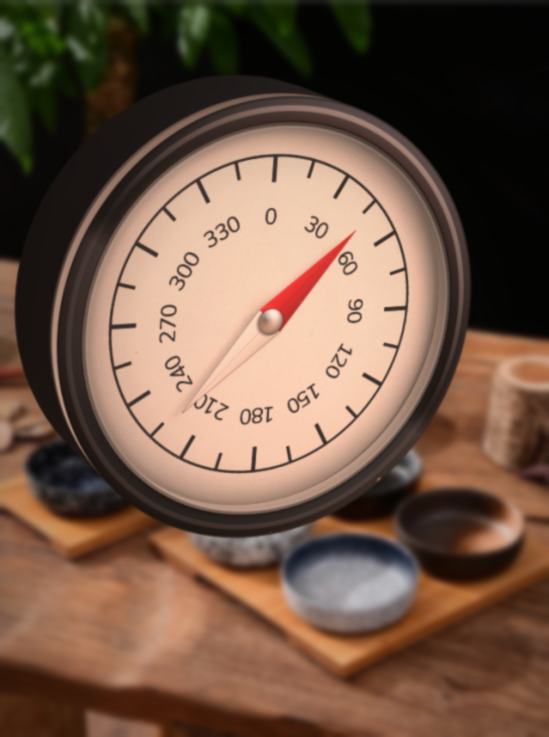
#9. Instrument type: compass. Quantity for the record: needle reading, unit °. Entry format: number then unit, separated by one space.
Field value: 45 °
